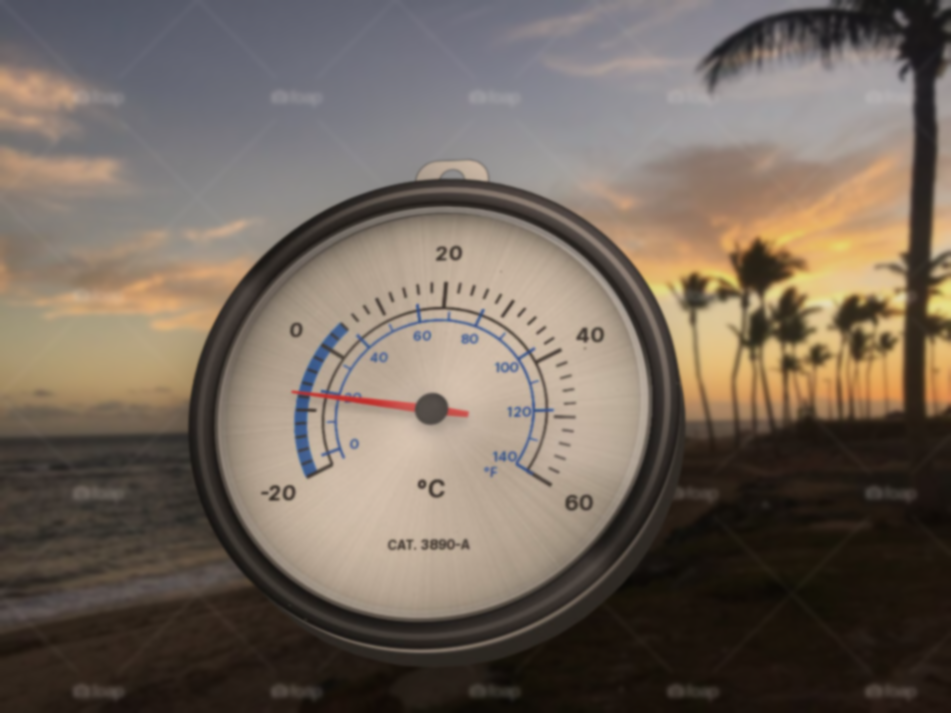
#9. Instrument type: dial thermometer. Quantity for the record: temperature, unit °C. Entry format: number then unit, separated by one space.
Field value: -8 °C
